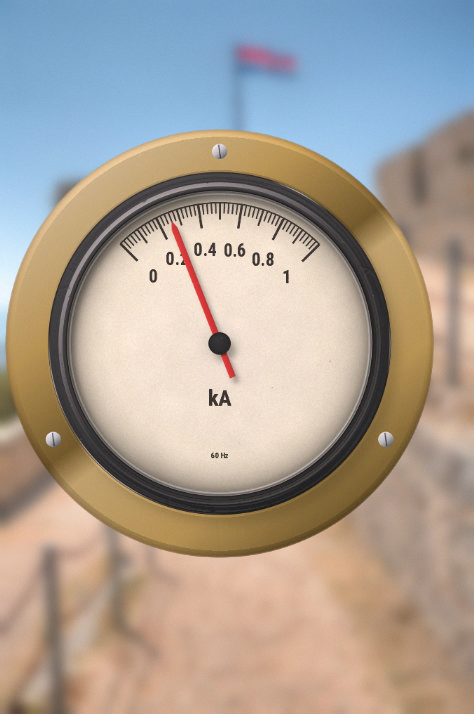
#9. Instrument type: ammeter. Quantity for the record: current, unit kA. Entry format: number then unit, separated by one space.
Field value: 0.26 kA
